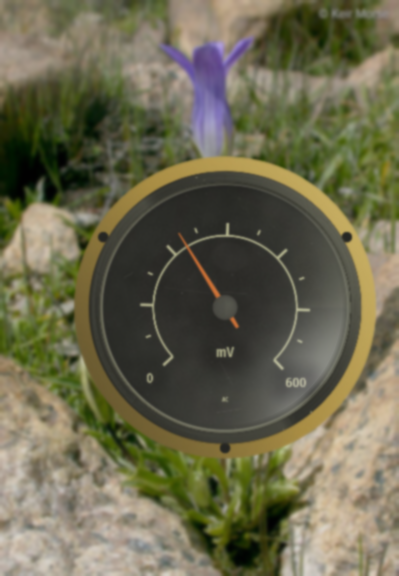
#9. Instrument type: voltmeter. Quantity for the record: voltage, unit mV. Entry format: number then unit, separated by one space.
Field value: 225 mV
